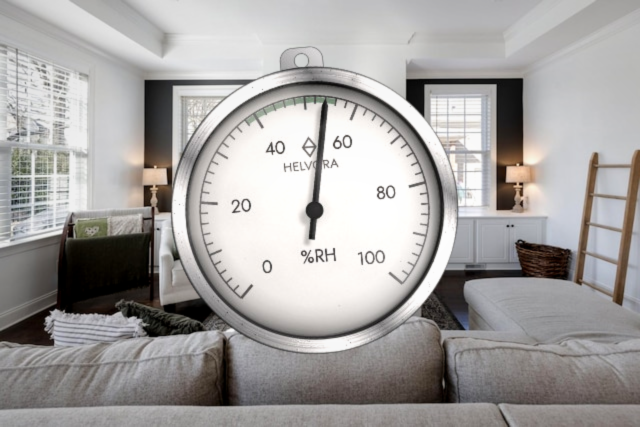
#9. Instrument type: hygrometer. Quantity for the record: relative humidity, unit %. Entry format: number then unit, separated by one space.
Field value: 54 %
